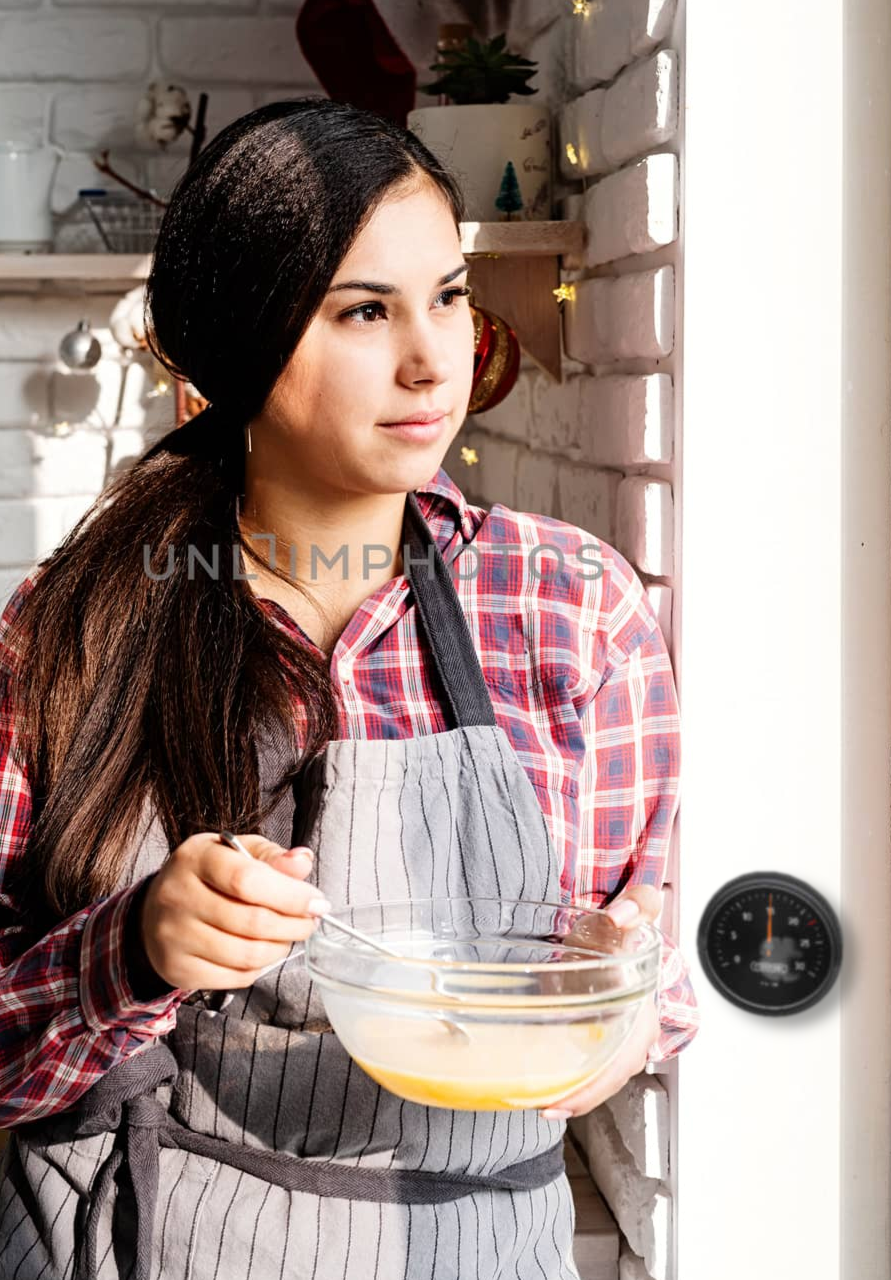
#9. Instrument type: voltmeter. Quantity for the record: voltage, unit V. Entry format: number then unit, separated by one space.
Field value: 15 V
